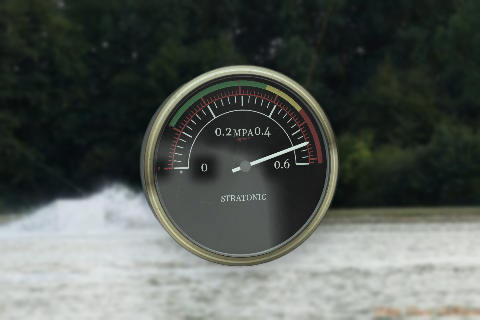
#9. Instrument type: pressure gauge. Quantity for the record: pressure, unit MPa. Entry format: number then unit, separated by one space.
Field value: 0.54 MPa
